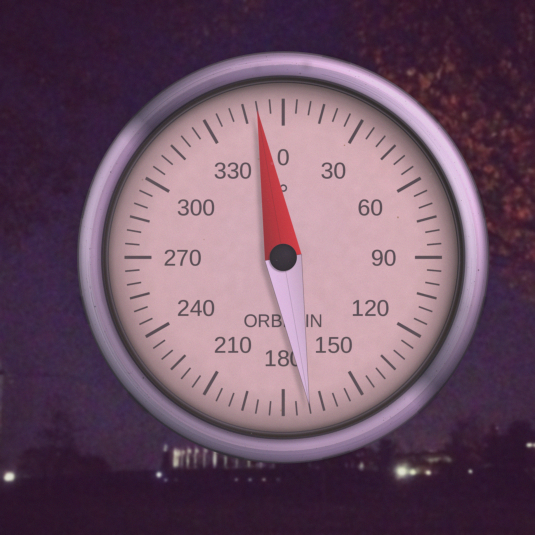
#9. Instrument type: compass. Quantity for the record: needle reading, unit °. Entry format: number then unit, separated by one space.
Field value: 350 °
